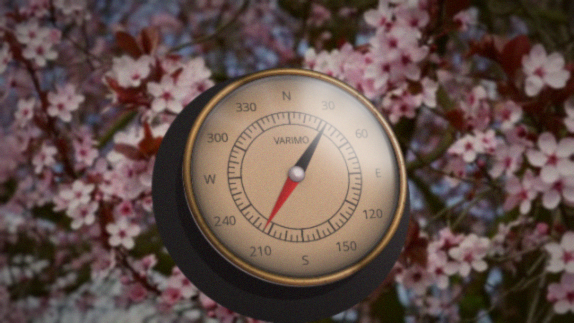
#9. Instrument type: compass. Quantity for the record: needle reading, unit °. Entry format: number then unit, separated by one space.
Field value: 215 °
